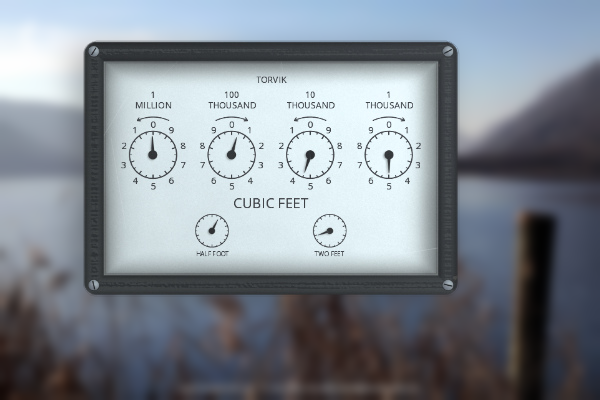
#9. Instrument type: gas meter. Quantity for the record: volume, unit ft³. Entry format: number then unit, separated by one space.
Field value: 4500 ft³
